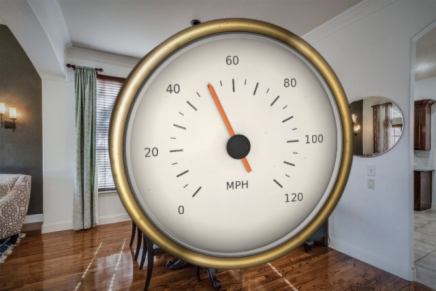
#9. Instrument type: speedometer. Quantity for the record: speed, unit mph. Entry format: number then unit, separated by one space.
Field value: 50 mph
